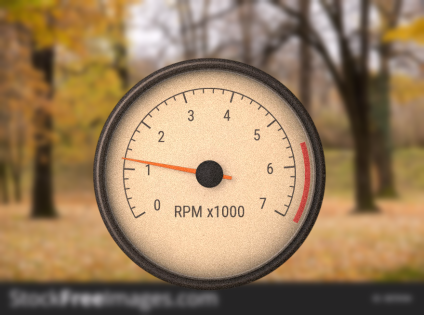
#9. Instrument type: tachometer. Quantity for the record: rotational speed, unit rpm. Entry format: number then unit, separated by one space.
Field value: 1200 rpm
